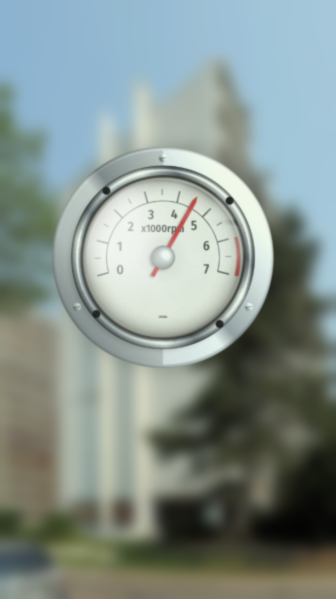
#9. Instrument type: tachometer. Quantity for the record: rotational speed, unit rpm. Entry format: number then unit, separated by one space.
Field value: 4500 rpm
